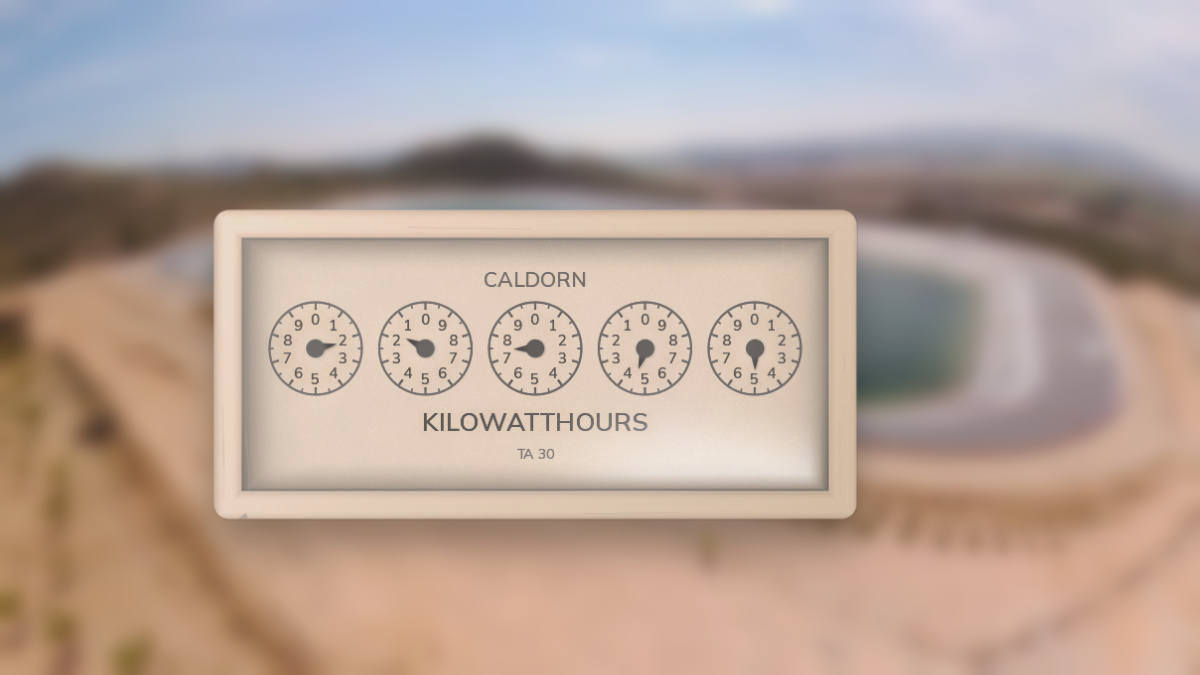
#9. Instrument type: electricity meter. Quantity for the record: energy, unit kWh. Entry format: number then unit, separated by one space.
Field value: 21745 kWh
